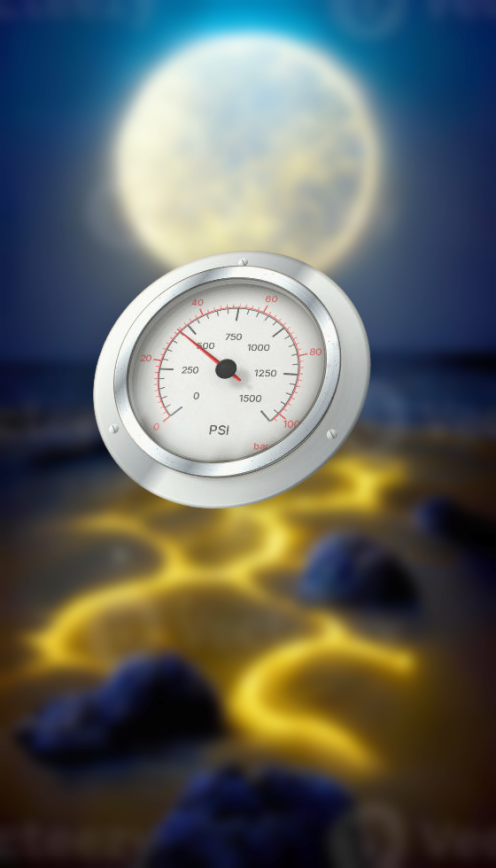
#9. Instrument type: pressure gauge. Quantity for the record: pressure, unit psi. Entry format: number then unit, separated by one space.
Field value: 450 psi
